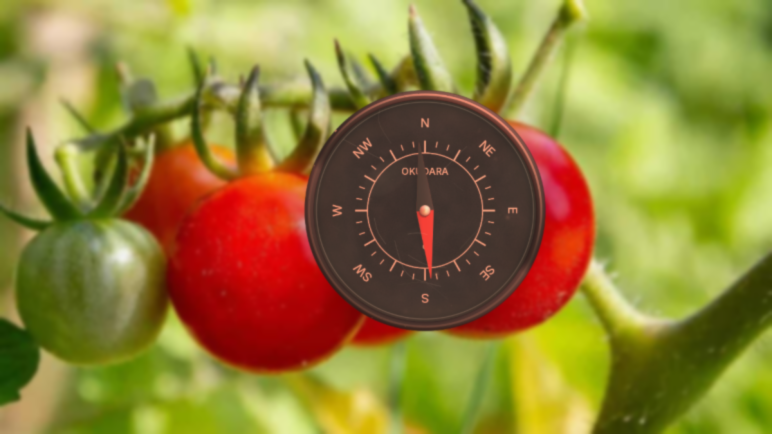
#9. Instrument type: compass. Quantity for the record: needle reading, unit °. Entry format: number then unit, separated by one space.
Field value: 175 °
